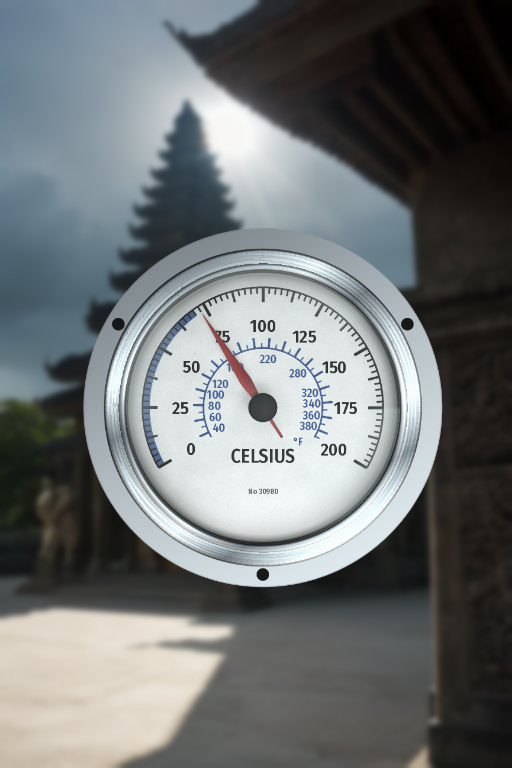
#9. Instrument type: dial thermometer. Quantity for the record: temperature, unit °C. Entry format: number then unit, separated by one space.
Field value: 72.5 °C
